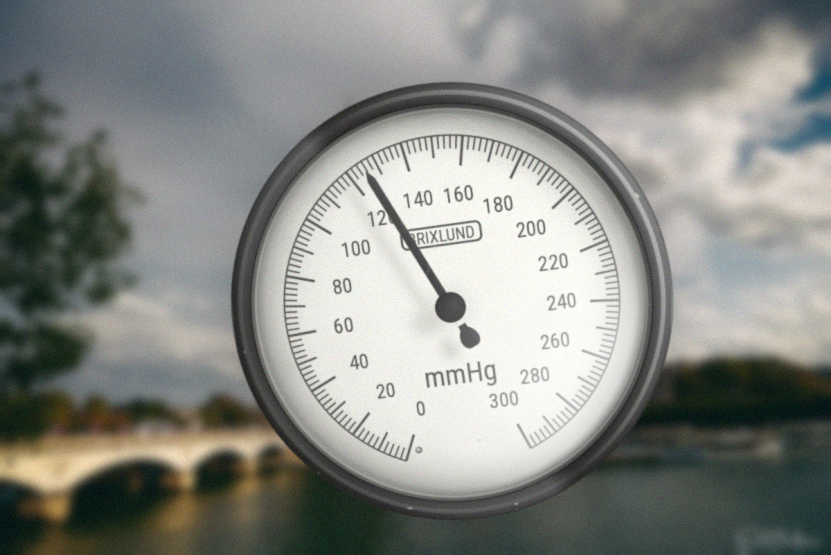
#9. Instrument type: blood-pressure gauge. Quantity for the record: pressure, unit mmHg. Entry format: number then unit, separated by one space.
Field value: 126 mmHg
